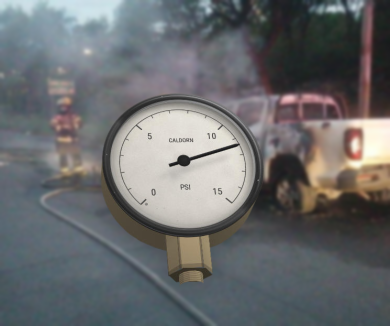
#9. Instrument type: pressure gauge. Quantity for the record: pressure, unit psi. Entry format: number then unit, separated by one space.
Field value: 11.5 psi
